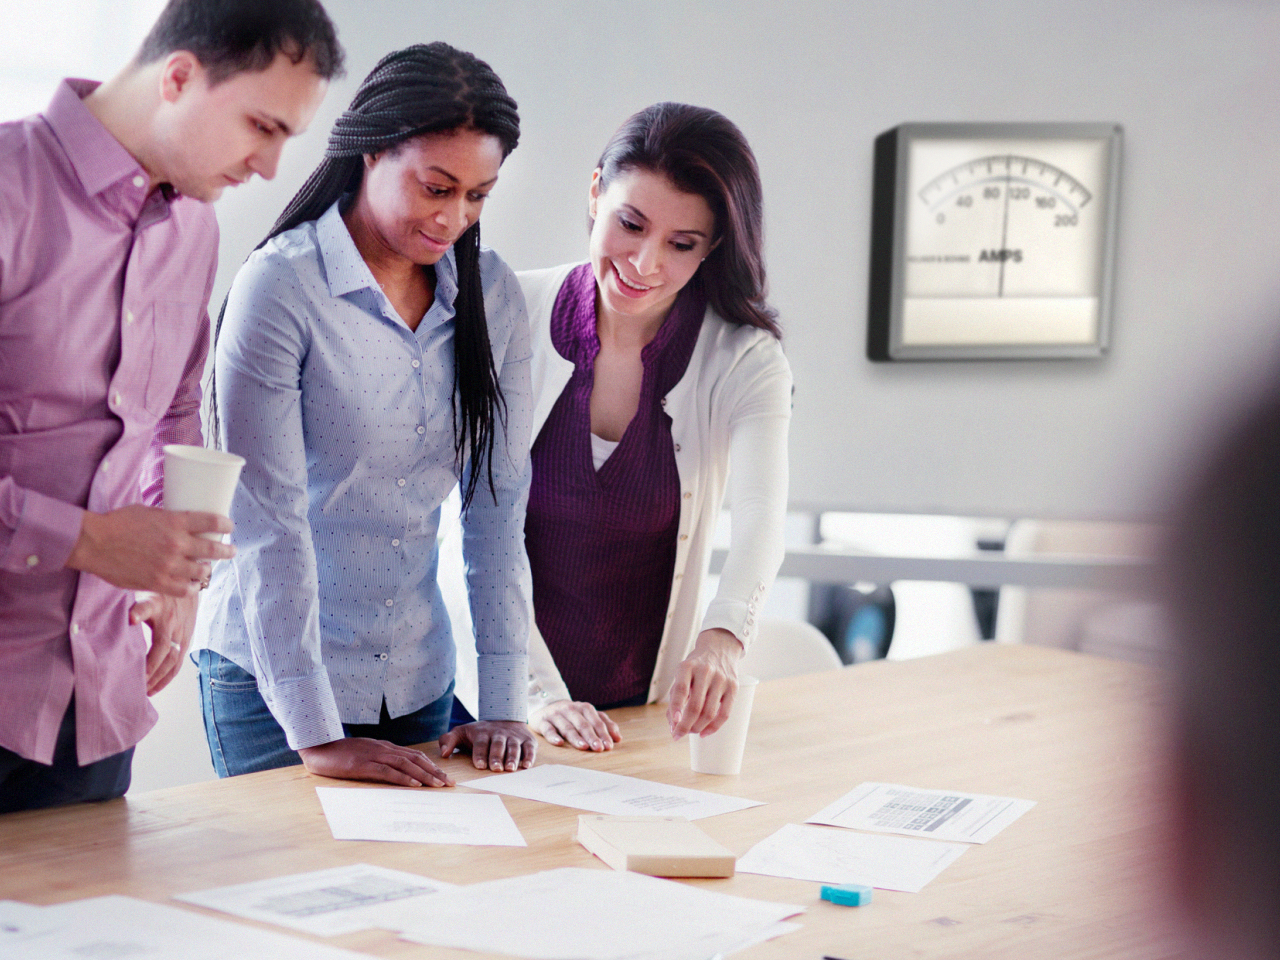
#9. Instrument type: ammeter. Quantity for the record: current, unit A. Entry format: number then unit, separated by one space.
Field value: 100 A
